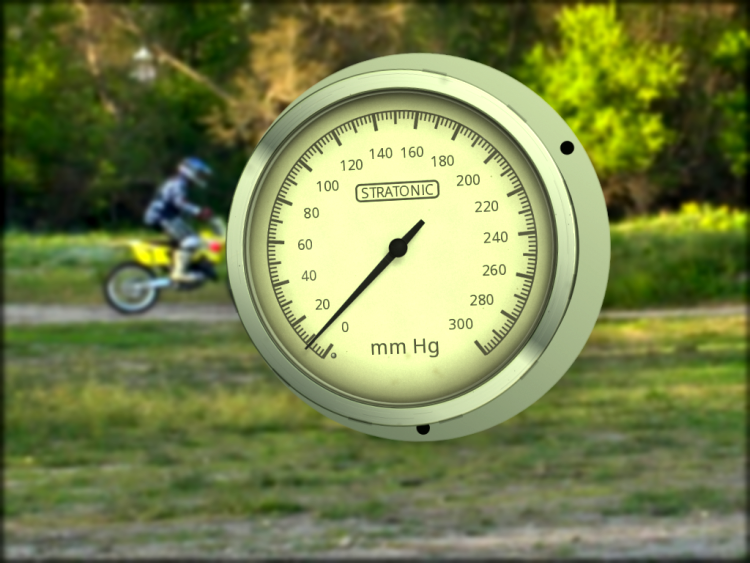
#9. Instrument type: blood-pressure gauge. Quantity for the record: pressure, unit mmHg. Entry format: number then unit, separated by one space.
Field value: 8 mmHg
